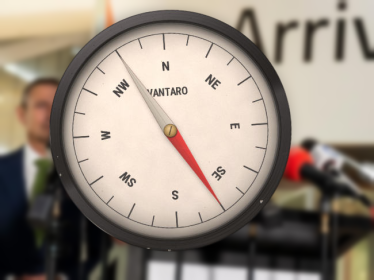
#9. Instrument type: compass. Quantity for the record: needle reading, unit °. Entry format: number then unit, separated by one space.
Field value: 150 °
